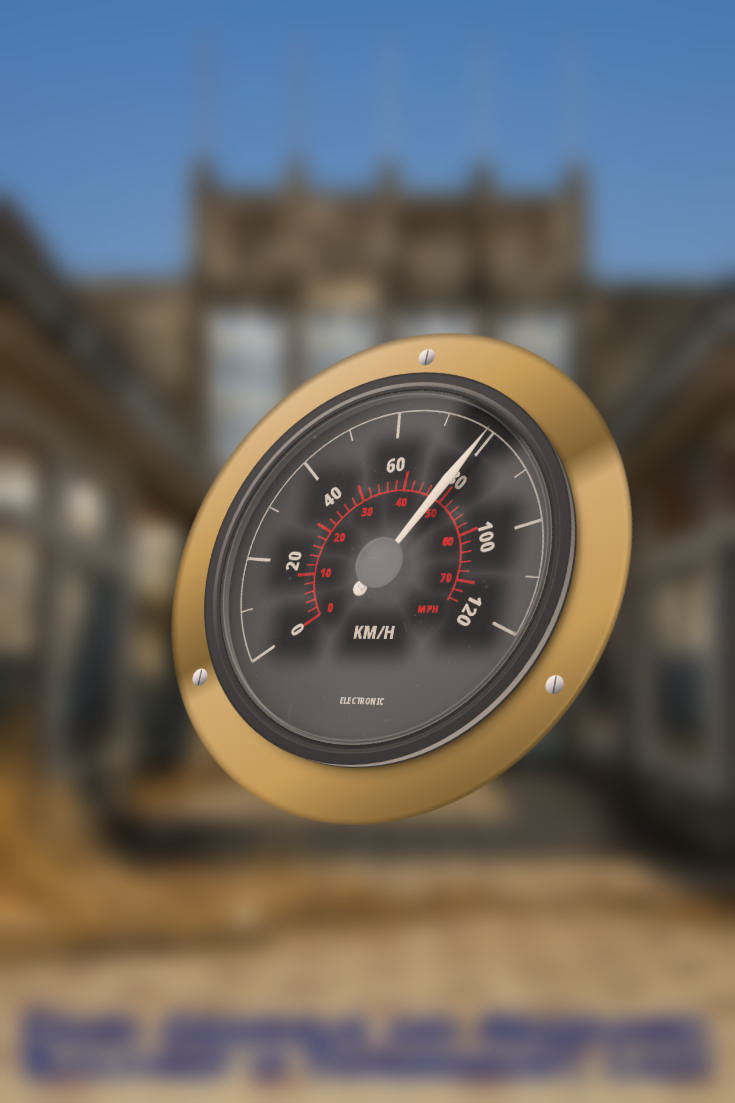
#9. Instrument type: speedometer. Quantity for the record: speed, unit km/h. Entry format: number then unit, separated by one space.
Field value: 80 km/h
